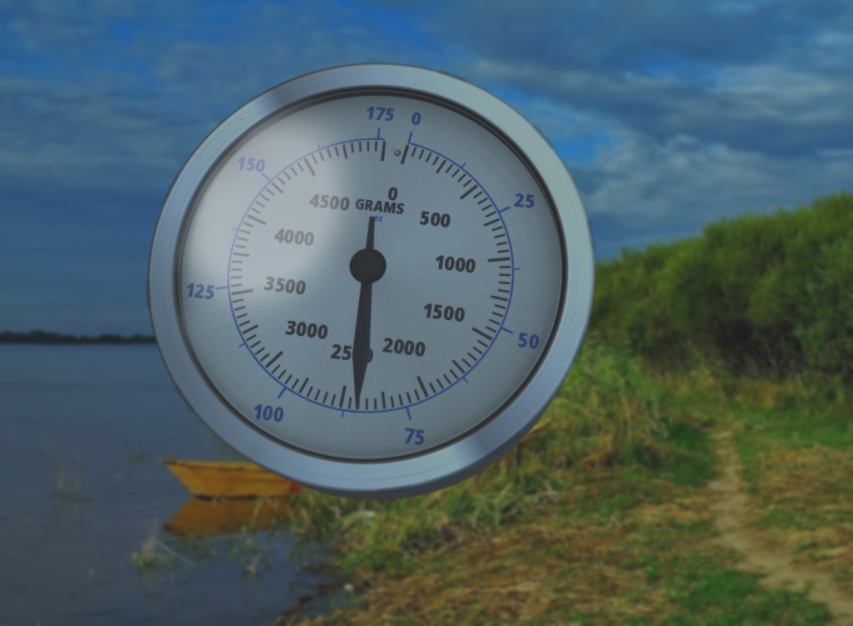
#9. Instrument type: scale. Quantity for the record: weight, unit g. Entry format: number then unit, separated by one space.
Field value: 2400 g
